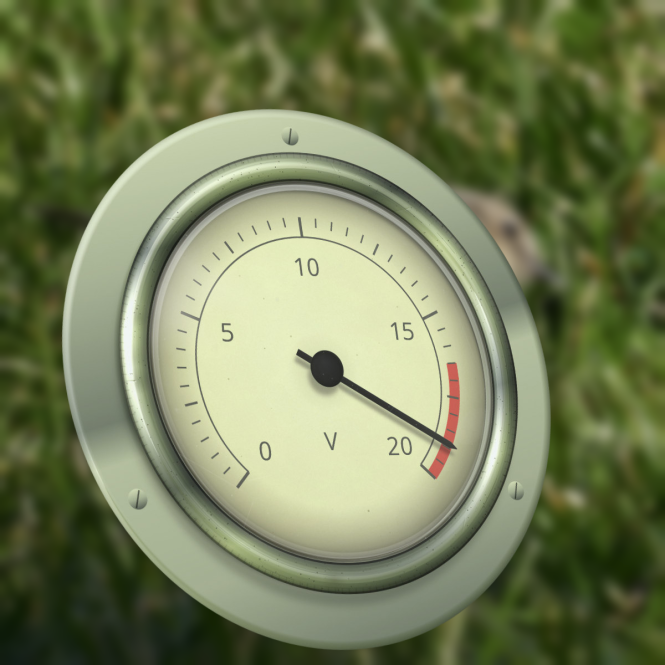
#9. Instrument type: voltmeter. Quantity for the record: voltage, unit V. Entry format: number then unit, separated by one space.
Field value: 19 V
